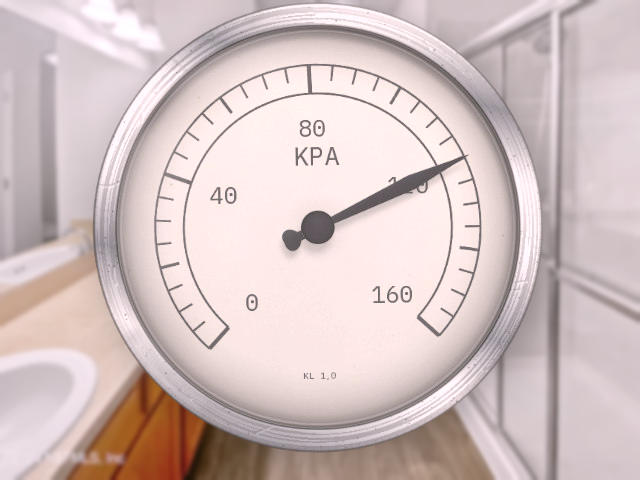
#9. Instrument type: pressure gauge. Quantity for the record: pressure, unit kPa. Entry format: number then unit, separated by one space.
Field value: 120 kPa
